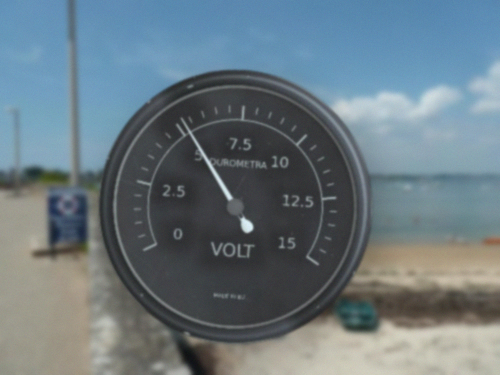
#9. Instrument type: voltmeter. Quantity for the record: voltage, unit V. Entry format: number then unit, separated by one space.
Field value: 5.25 V
